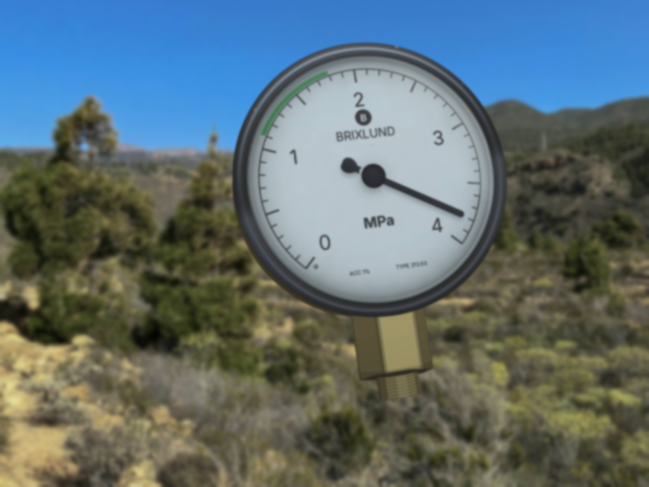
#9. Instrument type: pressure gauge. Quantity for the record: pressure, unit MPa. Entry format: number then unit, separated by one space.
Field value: 3.8 MPa
